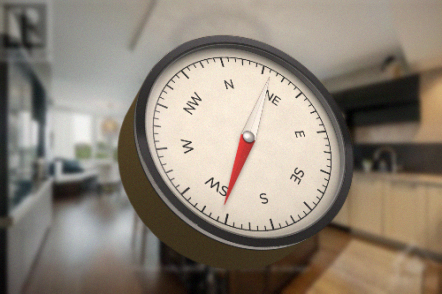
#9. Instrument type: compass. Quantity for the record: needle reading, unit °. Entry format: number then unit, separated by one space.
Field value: 215 °
